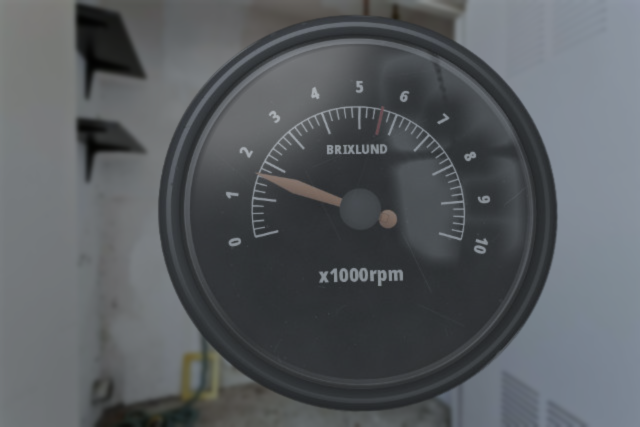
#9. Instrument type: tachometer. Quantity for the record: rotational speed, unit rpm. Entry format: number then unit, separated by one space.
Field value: 1600 rpm
